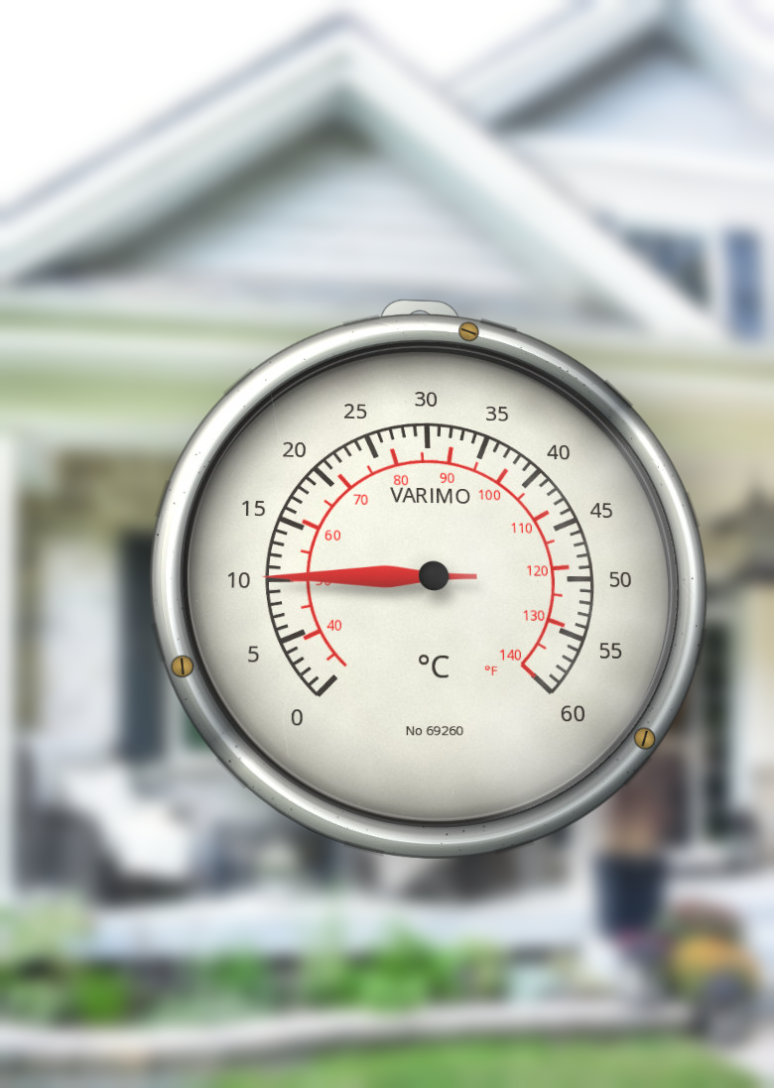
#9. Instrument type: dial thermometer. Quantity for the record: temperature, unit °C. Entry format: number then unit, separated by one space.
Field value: 10 °C
